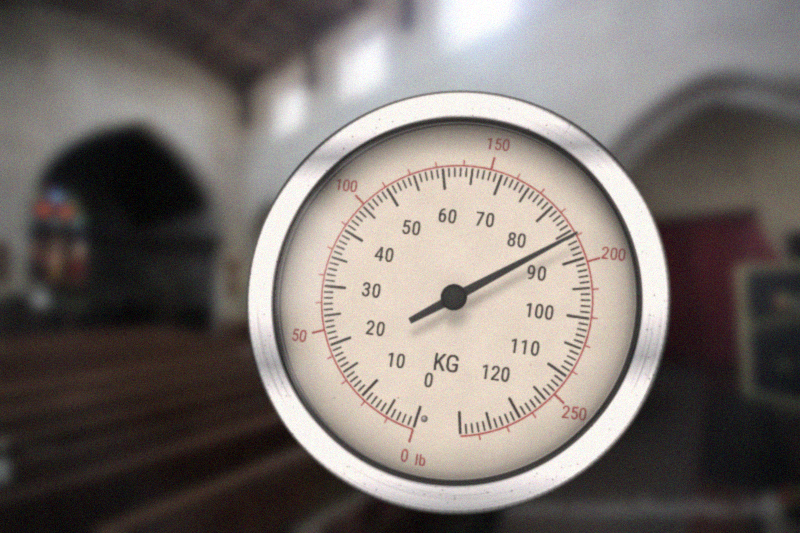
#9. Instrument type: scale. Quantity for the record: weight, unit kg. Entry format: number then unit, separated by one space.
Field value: 86 kg
